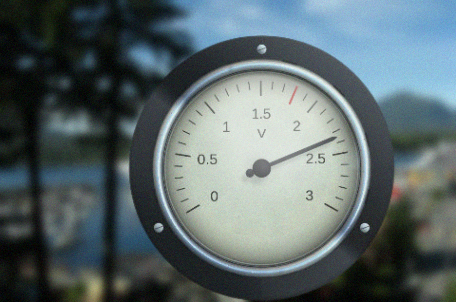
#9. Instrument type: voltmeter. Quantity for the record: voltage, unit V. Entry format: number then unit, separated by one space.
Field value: 2.35 V
